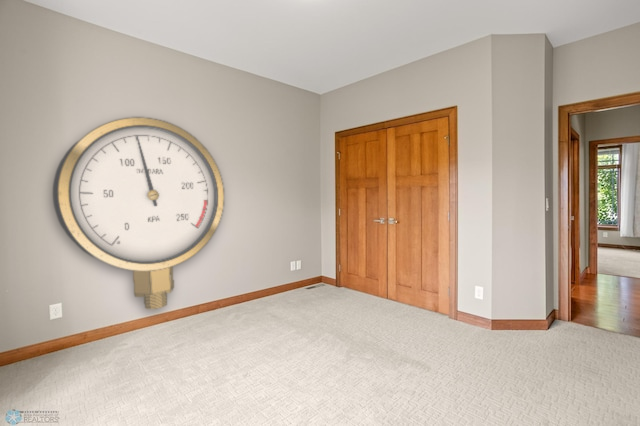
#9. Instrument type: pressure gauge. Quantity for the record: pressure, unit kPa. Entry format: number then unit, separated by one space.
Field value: 120 kPa
